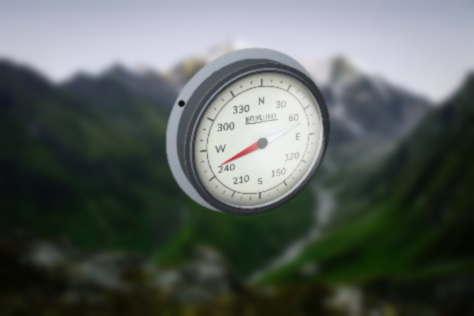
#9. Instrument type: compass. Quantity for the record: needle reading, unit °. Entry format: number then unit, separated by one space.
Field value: 250 °
